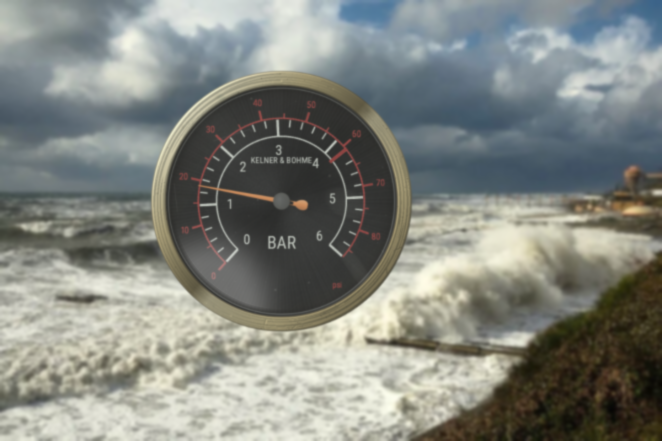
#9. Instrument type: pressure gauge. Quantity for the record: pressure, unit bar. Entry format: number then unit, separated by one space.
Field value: 1.3 bar
